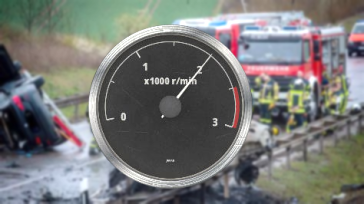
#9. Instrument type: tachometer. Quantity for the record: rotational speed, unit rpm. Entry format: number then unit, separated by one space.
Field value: 2000 rpm
